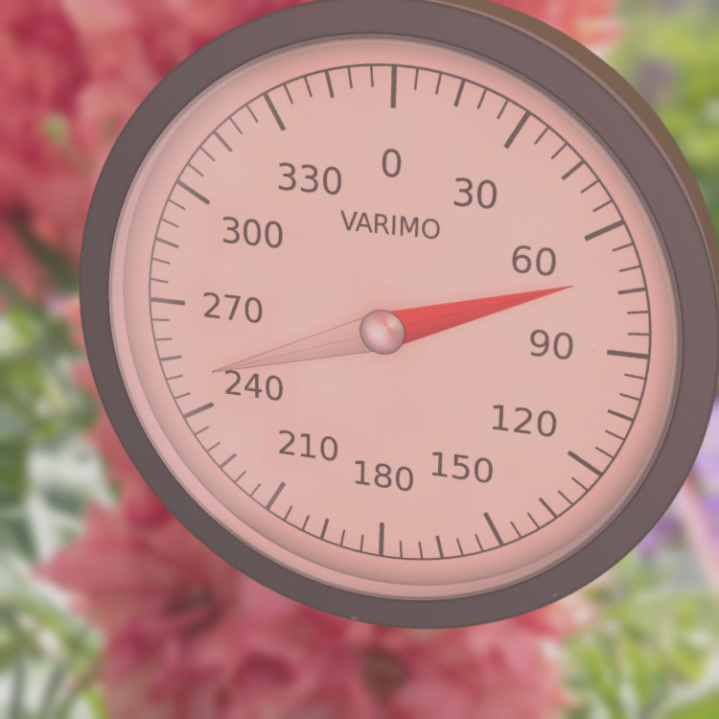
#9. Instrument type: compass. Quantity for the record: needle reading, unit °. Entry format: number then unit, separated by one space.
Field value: 70 °
